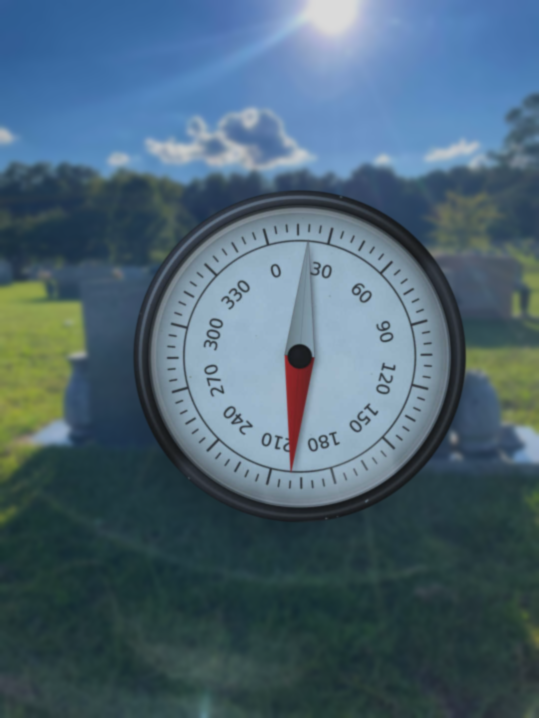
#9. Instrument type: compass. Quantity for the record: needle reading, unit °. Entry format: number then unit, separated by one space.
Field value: 200 °
